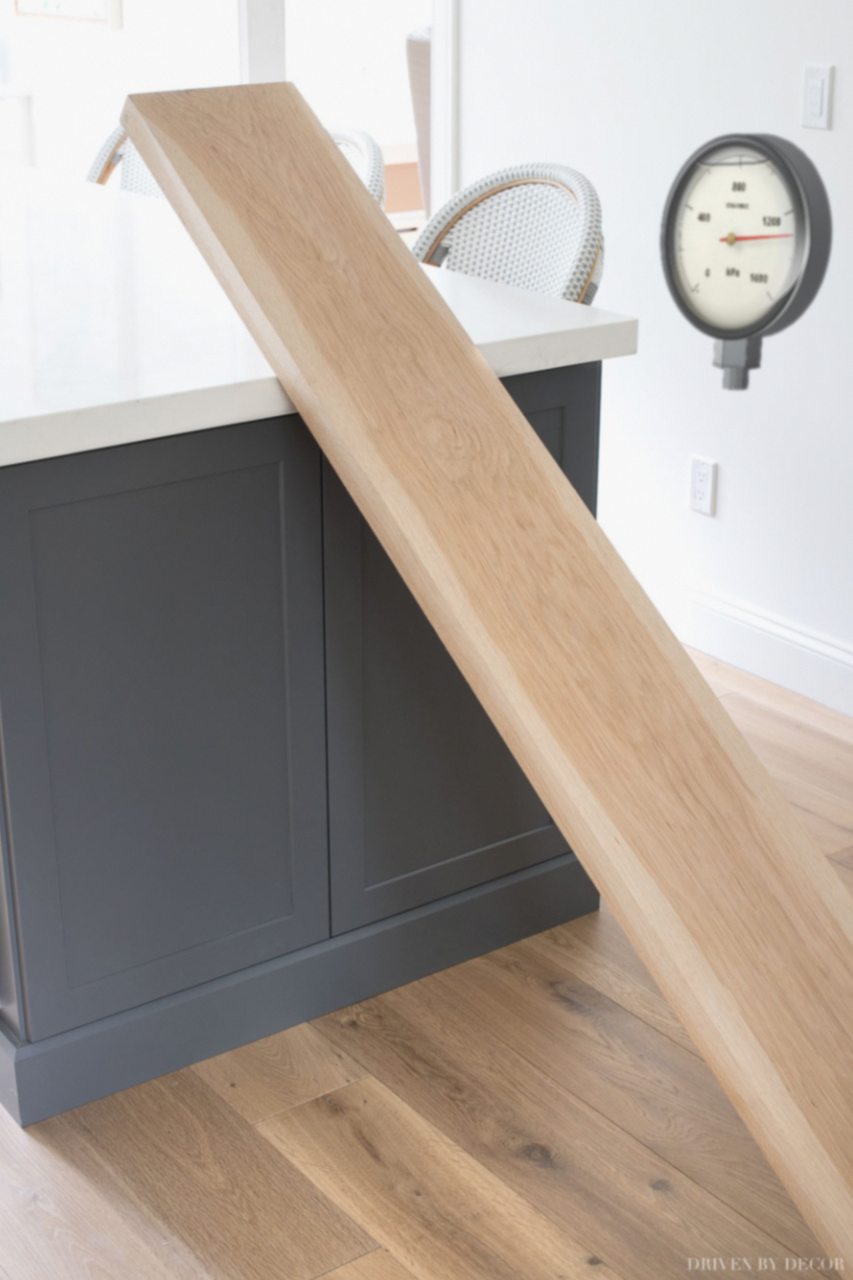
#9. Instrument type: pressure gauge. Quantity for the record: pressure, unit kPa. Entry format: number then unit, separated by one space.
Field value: 1300 kPa
